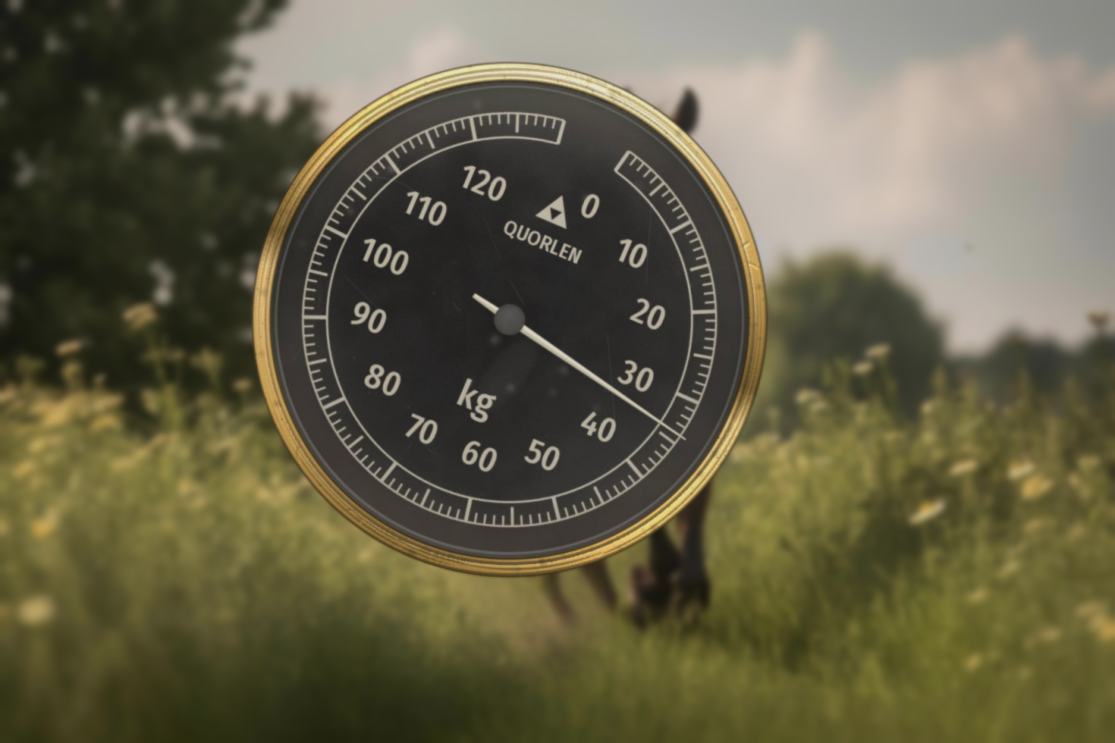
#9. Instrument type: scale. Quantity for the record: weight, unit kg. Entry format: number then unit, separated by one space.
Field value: 34 kg
